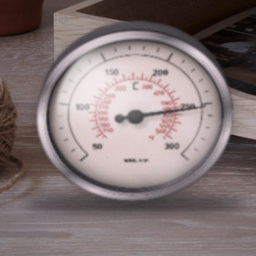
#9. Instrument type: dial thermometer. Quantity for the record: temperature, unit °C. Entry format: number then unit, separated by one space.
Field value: 250 °C
